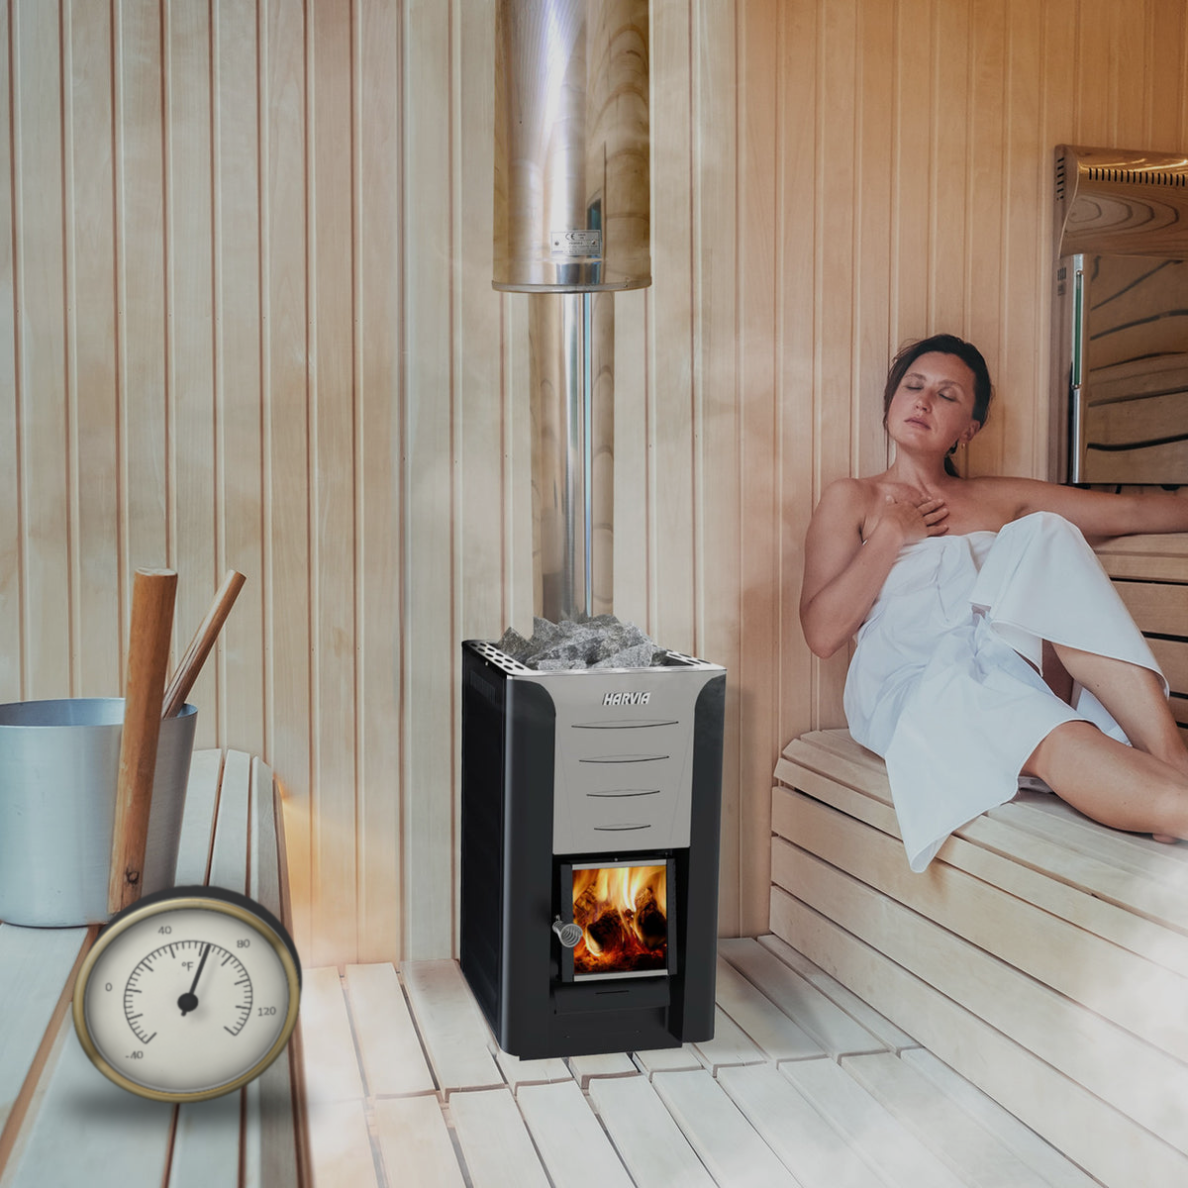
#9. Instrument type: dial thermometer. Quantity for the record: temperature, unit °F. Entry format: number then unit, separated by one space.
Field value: 64 °F
